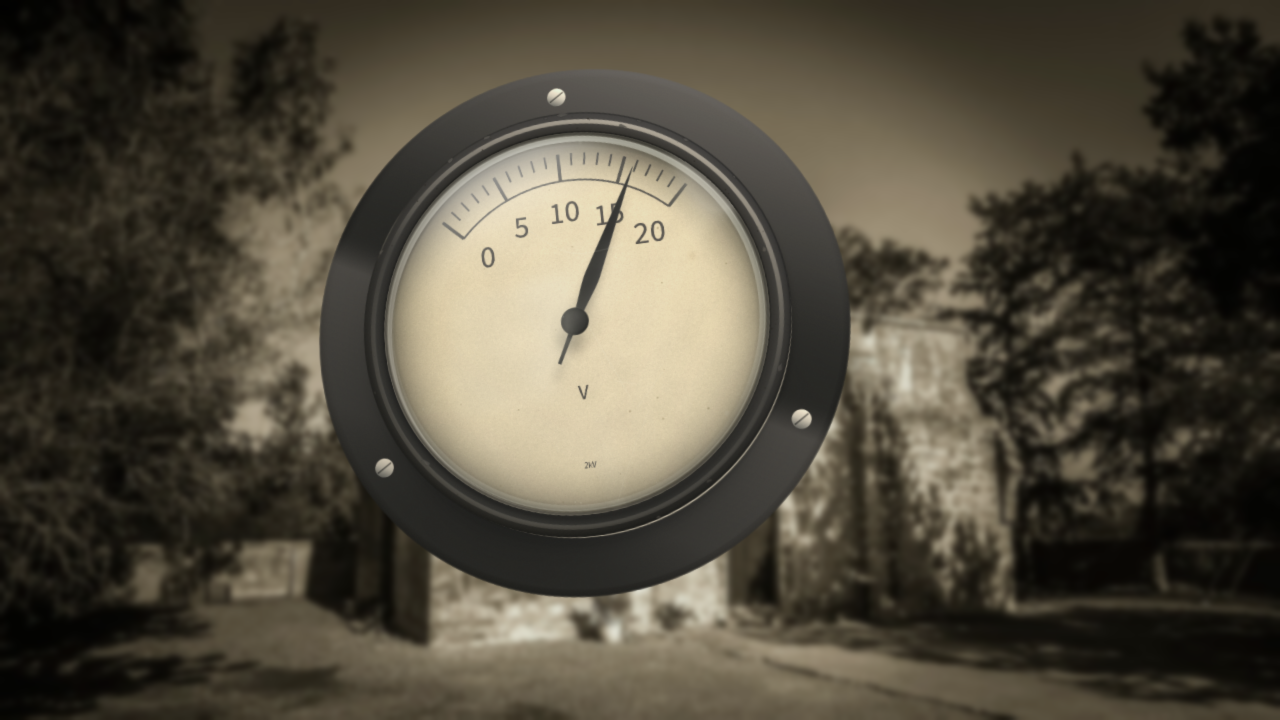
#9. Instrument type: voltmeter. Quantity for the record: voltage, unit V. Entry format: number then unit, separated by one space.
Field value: 16 V
